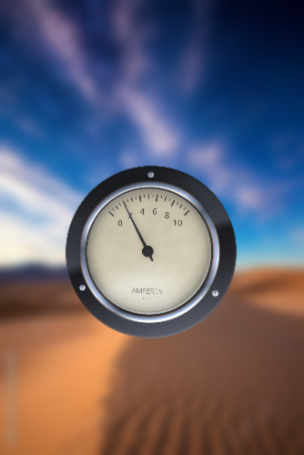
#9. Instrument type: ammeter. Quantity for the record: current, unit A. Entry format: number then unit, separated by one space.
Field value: 2 A
